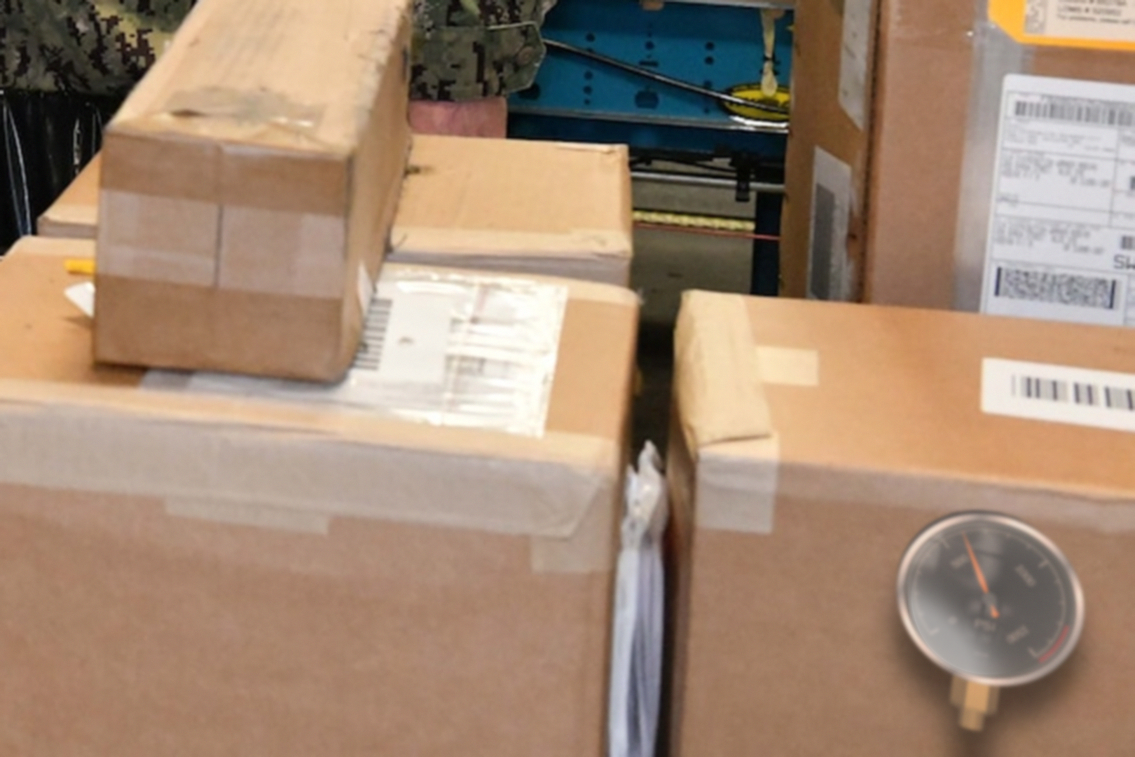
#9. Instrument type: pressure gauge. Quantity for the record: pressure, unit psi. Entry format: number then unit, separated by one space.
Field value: 600 psi
